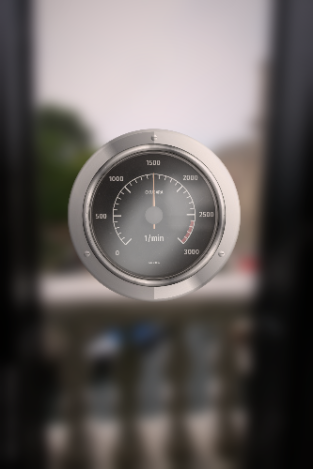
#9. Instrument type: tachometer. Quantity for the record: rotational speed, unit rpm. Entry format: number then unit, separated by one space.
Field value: 1500 rpm
